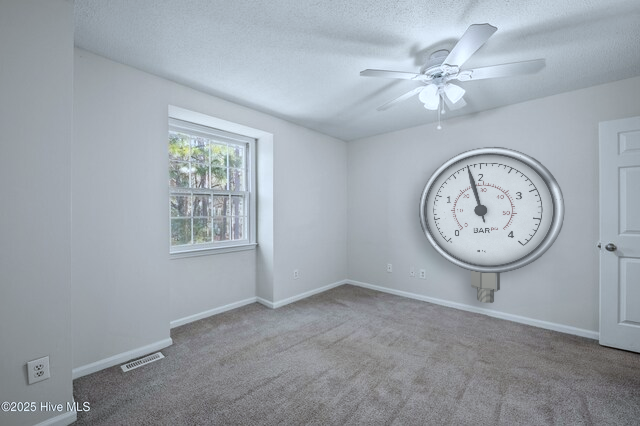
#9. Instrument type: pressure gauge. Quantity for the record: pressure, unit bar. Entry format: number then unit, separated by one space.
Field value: 1.8 bar
